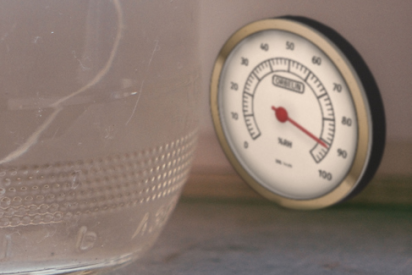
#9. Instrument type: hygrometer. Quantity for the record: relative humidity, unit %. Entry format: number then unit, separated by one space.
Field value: 90 %
